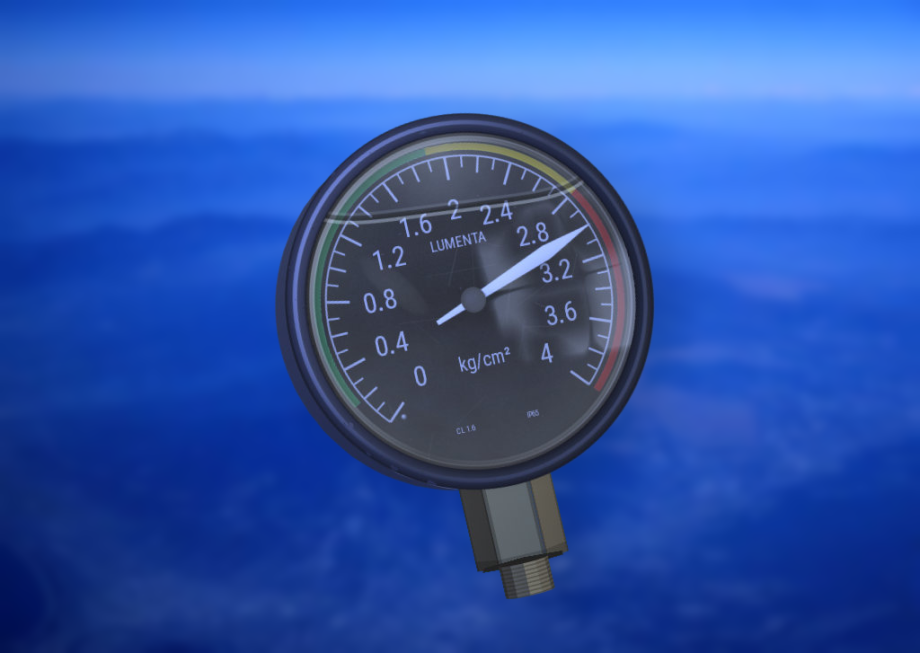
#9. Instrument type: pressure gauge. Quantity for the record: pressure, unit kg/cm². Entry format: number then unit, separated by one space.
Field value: 3 kg/cm²
